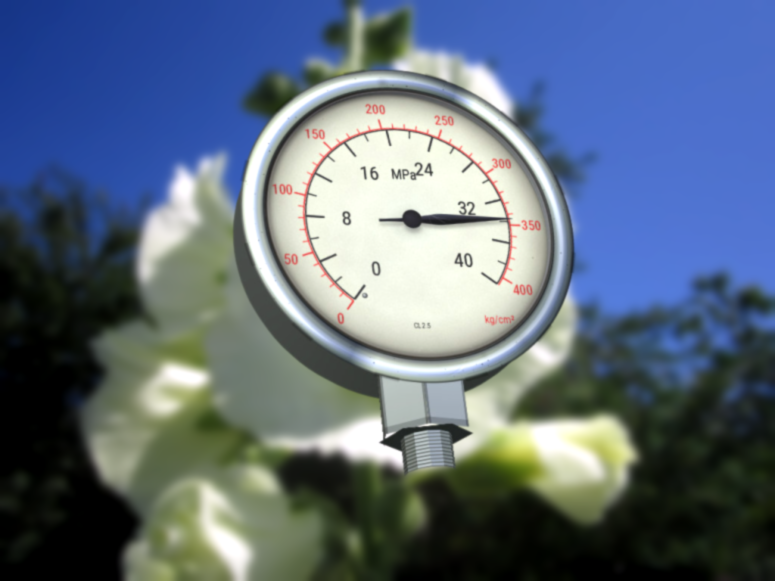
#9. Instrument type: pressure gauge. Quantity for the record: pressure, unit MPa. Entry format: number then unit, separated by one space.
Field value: 34 MPa
